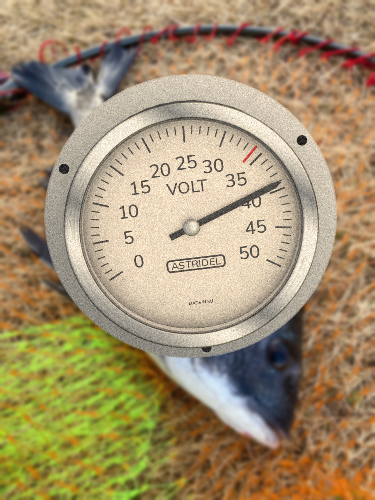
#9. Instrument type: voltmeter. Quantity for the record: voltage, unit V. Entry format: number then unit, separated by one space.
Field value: 39 V
